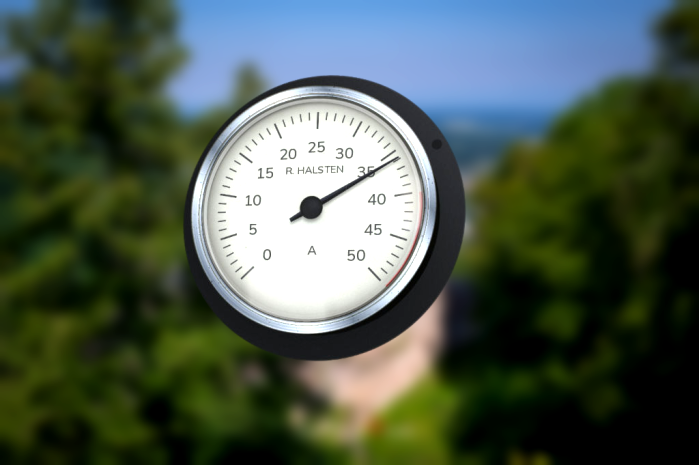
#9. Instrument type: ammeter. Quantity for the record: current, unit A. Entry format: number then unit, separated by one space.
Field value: 36 A
